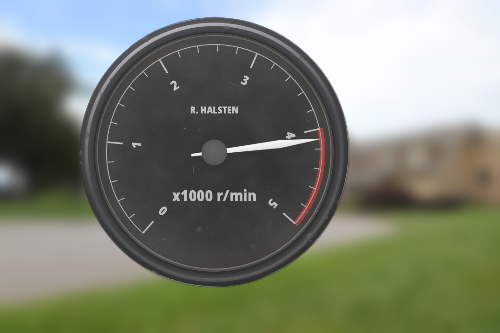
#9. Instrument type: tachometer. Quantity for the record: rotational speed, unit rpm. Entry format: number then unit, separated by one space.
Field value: 4100 rpm
